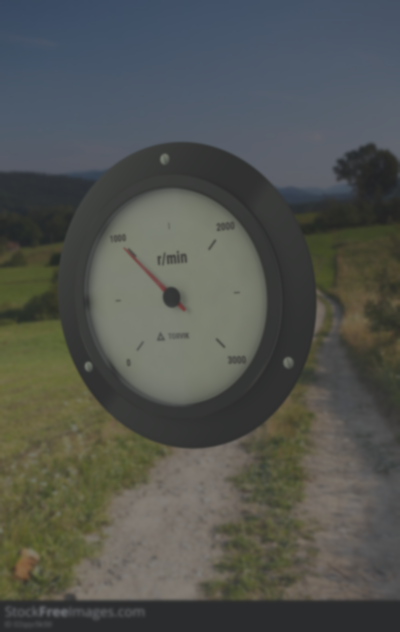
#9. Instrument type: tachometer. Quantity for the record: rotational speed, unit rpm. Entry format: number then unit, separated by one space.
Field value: 1000 rpm
